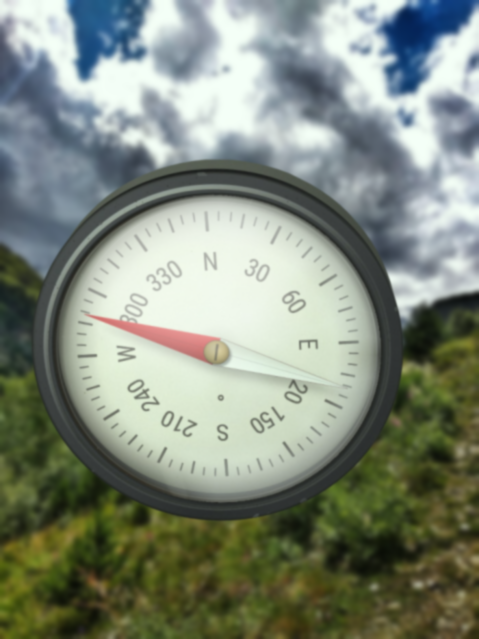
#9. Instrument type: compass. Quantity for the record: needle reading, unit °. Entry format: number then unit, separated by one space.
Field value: 290 °
